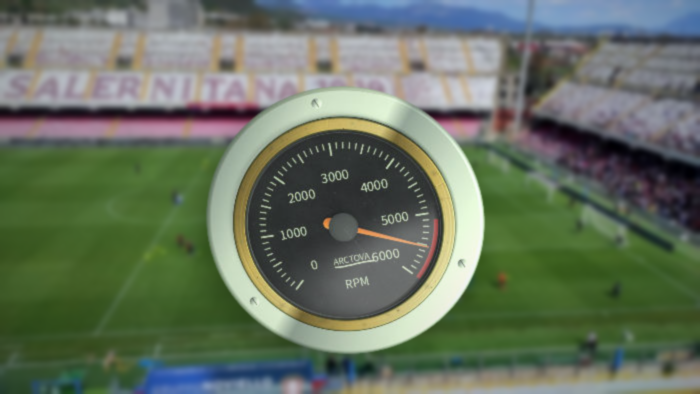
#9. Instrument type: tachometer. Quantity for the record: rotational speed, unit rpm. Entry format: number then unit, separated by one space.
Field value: 5500 rpm
